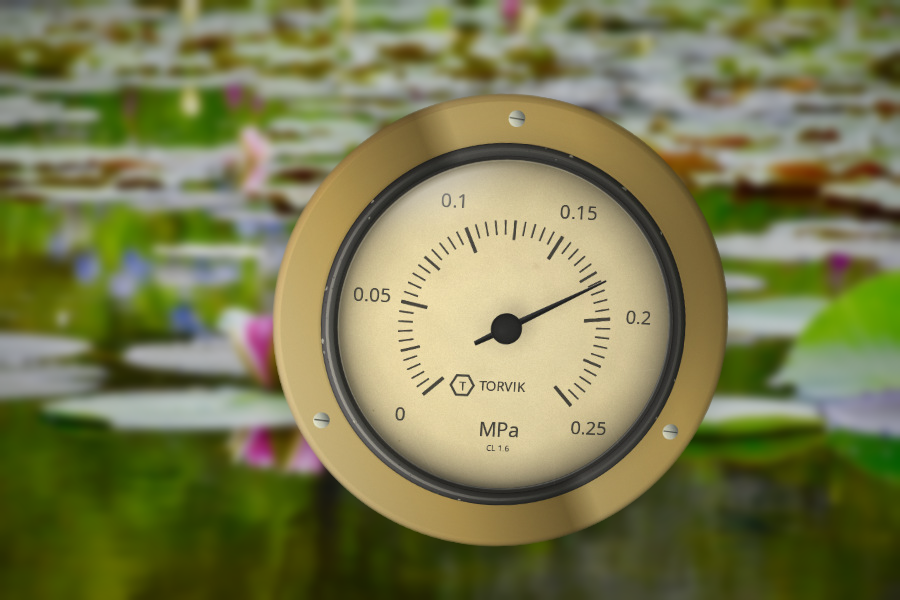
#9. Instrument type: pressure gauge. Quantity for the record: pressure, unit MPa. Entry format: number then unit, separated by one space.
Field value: 0.18 MPa
